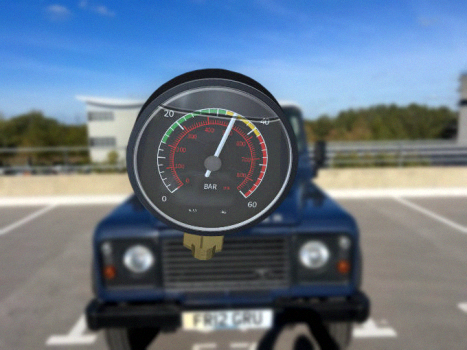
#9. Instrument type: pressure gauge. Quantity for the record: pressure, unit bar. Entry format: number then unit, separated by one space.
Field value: 34 bar
